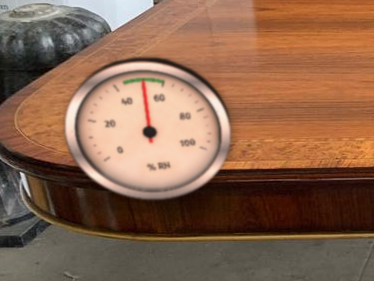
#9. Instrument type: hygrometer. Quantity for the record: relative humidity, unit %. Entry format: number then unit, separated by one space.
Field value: 52 %
